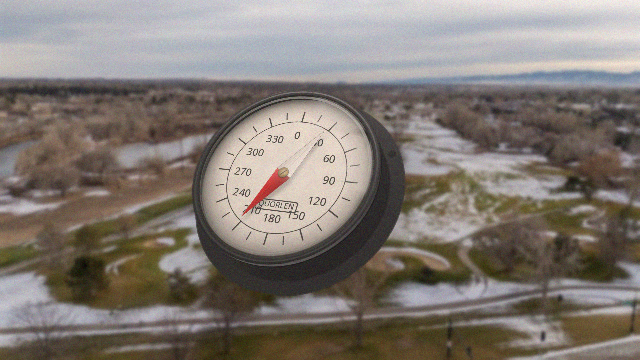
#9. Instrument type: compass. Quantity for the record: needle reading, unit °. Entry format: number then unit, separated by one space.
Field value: 210 °
